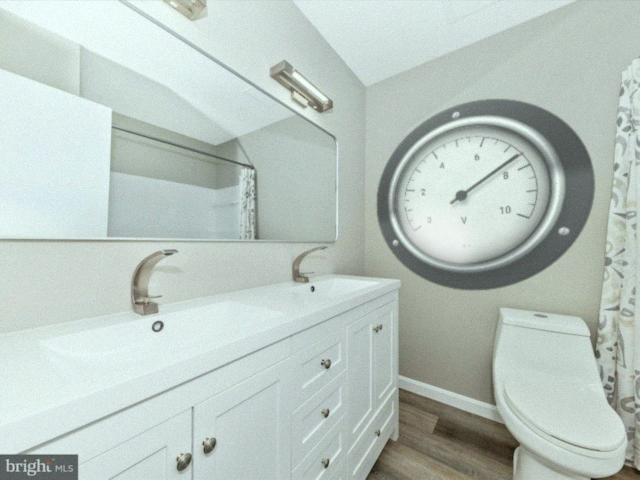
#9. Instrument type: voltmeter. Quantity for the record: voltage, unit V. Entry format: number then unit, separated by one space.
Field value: 7.5 V
